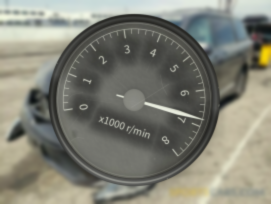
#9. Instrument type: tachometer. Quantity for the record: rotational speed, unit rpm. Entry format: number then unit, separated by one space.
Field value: 6800 rpm
